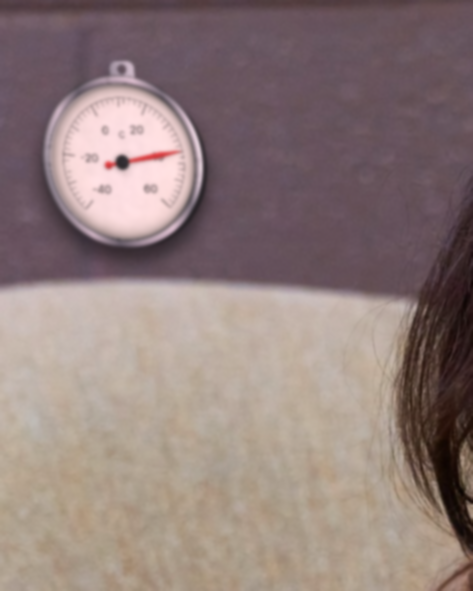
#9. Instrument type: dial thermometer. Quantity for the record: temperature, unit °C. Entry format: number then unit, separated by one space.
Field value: 40 °C
